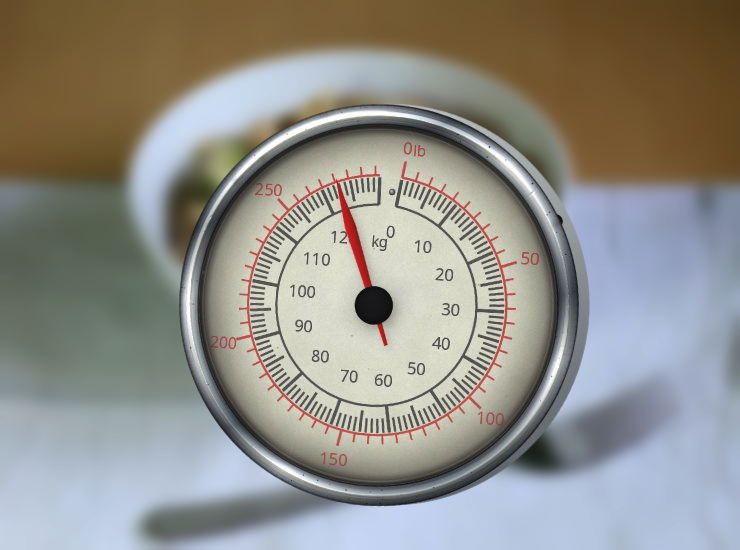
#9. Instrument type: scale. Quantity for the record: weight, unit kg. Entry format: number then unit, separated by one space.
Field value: 123 kg
